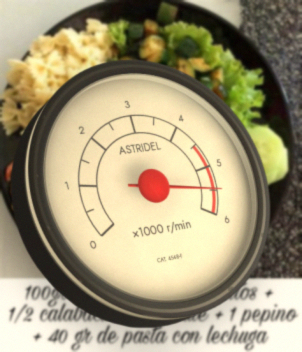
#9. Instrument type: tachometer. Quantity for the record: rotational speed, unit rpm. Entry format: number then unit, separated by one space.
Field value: 5500 rpm
